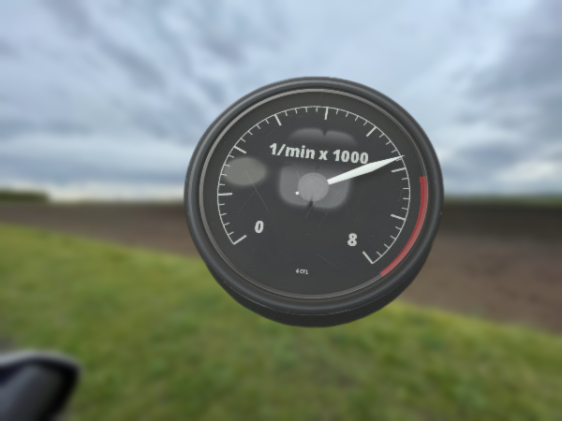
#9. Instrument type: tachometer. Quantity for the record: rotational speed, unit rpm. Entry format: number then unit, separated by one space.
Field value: 5800 rpm
